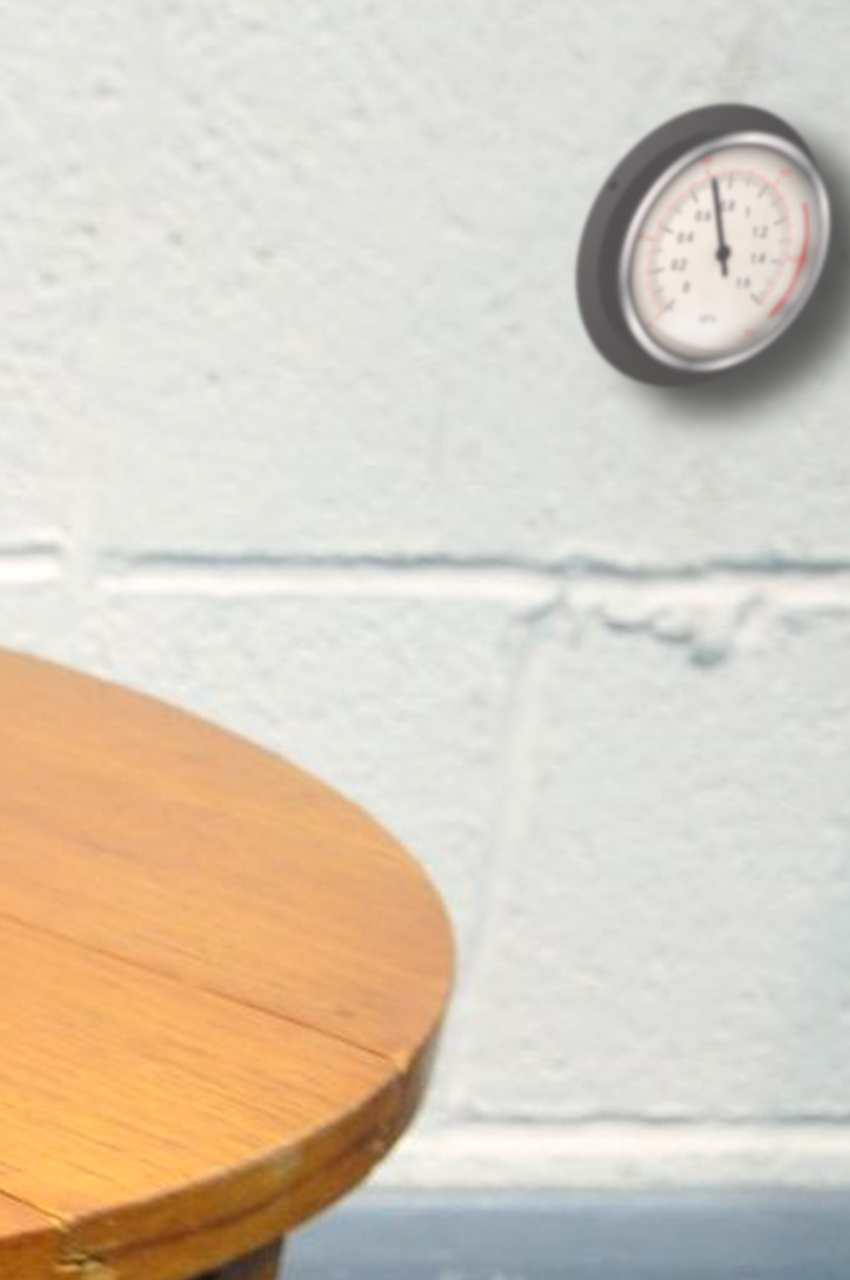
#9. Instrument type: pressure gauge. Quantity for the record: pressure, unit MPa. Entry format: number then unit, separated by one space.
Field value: 0.7 MPa
